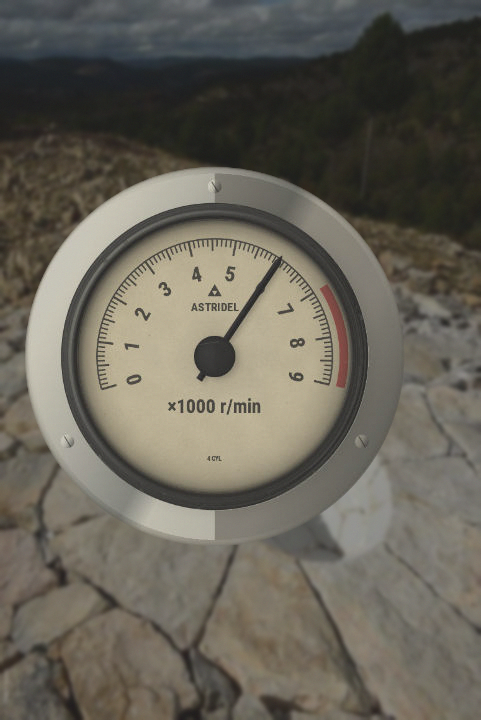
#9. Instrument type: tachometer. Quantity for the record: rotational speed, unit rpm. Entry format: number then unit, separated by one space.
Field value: 6000 rpm
